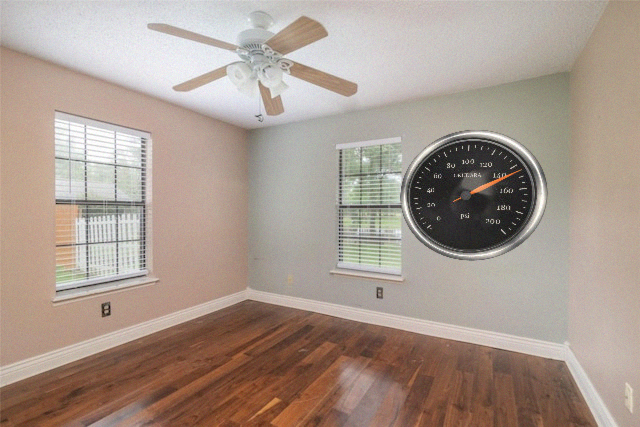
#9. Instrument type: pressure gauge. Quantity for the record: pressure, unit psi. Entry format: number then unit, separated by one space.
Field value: 145 psi
